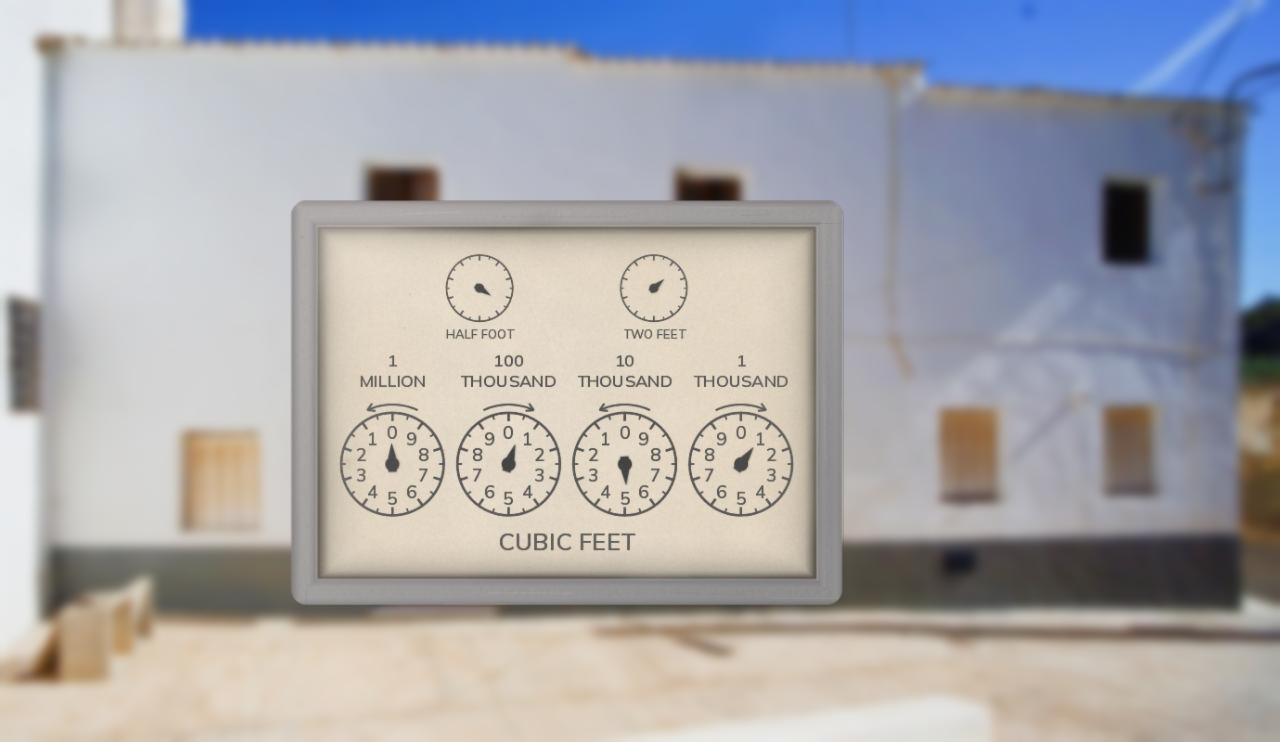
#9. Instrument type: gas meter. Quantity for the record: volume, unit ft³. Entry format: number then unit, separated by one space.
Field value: 5100 ft³
